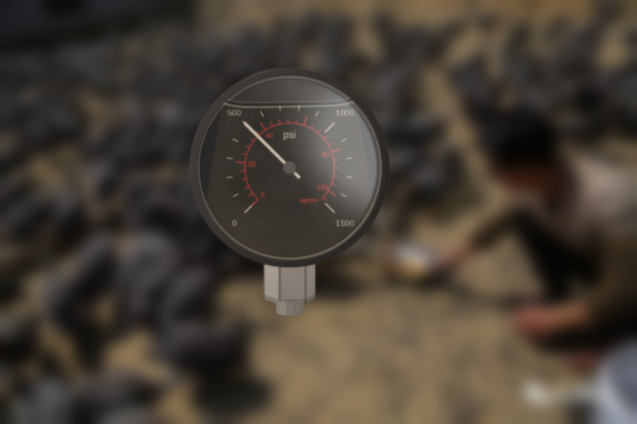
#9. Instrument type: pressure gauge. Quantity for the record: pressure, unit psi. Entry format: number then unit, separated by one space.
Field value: 500 psi
